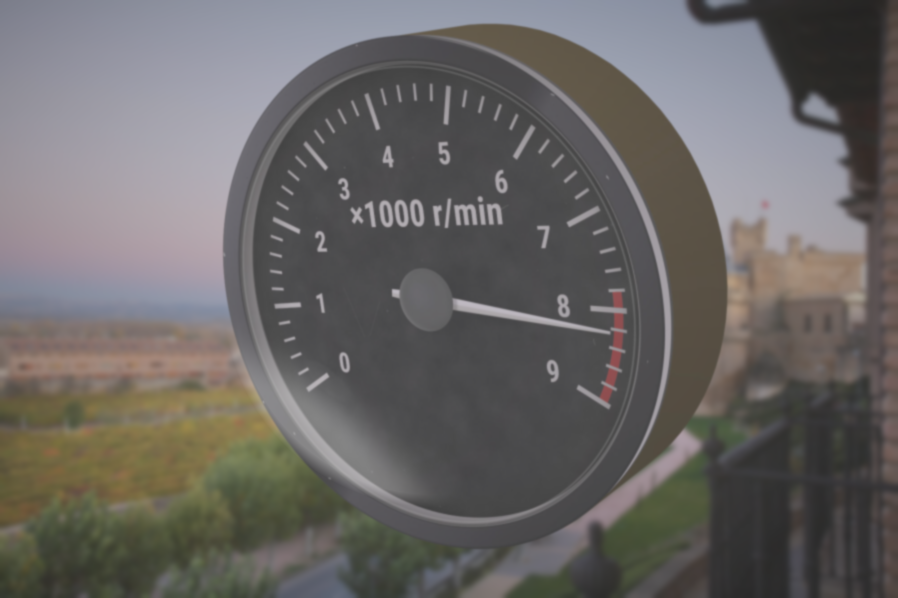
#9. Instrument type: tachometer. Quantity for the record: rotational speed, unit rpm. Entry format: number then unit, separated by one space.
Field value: 8200 rpm
